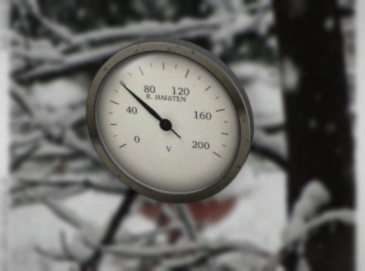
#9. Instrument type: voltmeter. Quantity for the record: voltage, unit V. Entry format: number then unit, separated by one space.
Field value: 60 V
